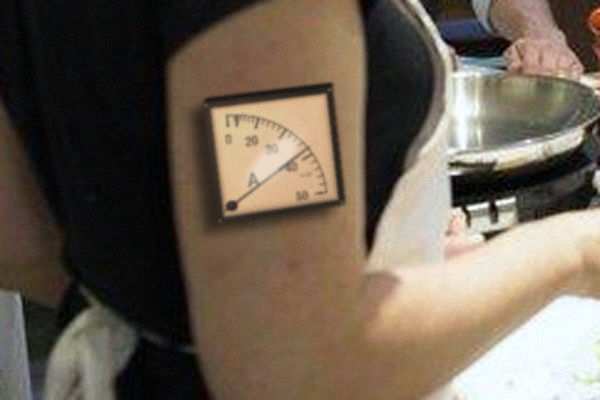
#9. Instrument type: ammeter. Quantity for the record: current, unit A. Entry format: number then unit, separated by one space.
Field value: 38 A
